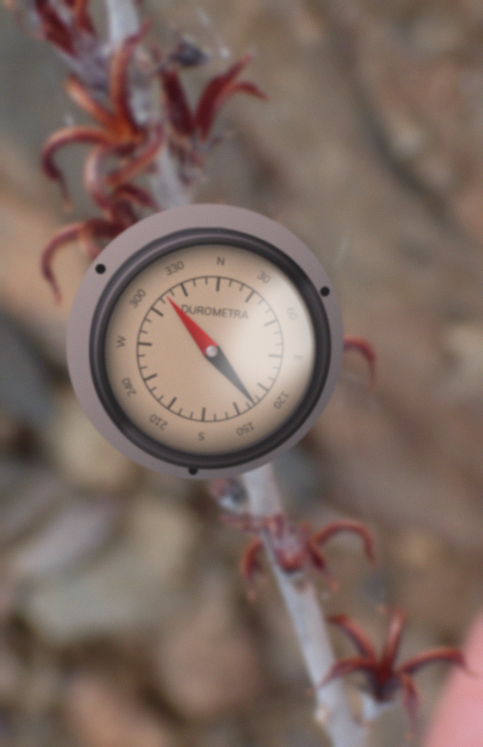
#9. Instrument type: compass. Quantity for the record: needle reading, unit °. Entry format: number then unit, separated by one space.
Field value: 315 °
